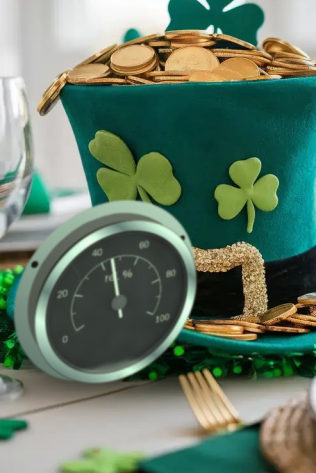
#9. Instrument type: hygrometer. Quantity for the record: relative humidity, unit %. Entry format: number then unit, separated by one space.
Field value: 45 %
